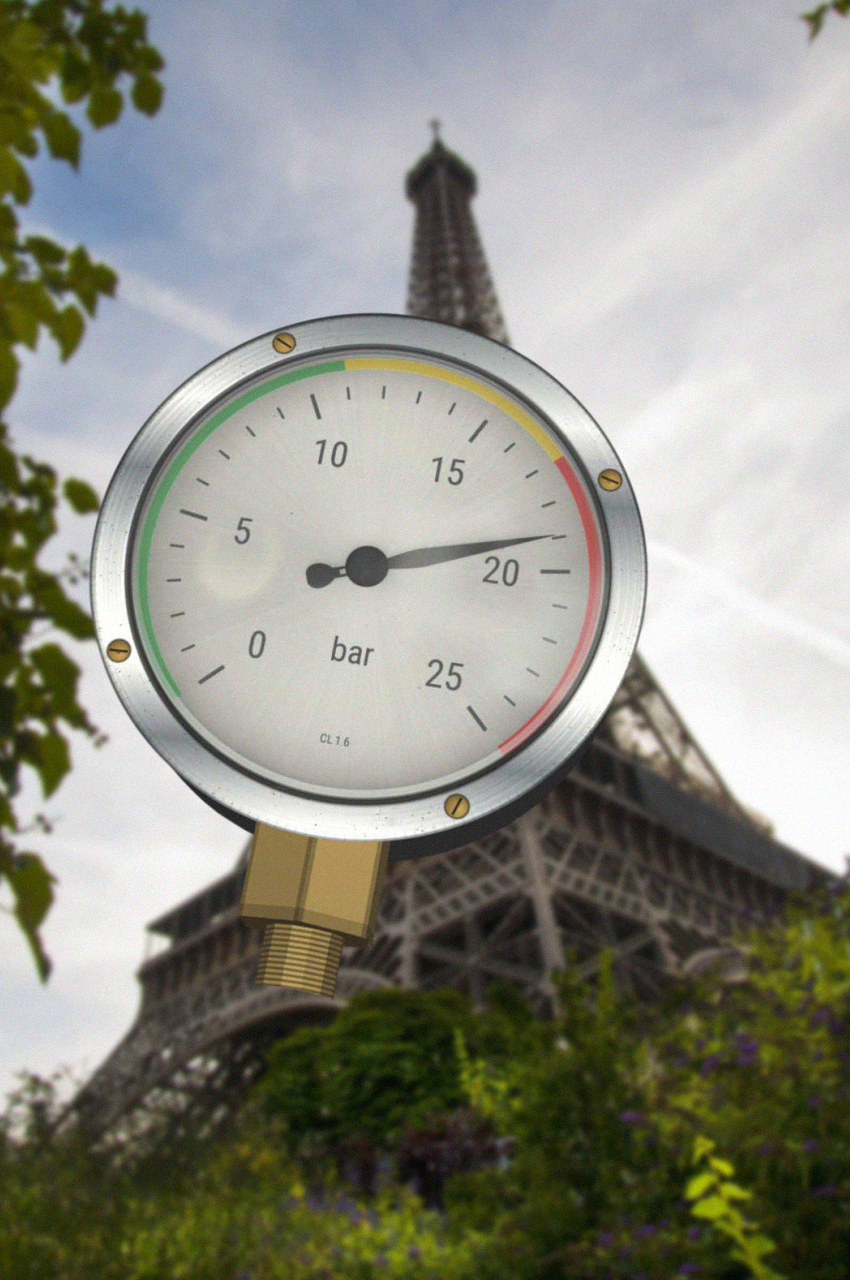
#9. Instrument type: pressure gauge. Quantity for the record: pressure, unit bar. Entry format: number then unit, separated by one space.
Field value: 19 bar
